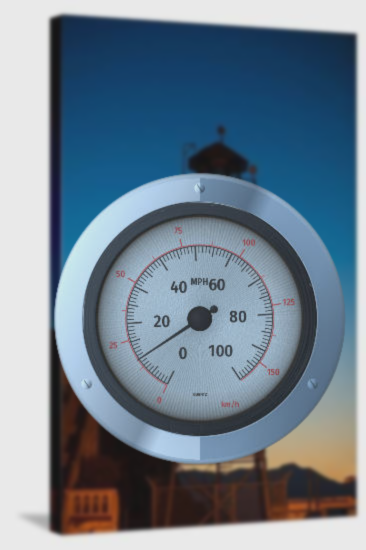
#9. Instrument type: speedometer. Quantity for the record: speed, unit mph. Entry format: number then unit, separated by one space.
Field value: 10 mph
